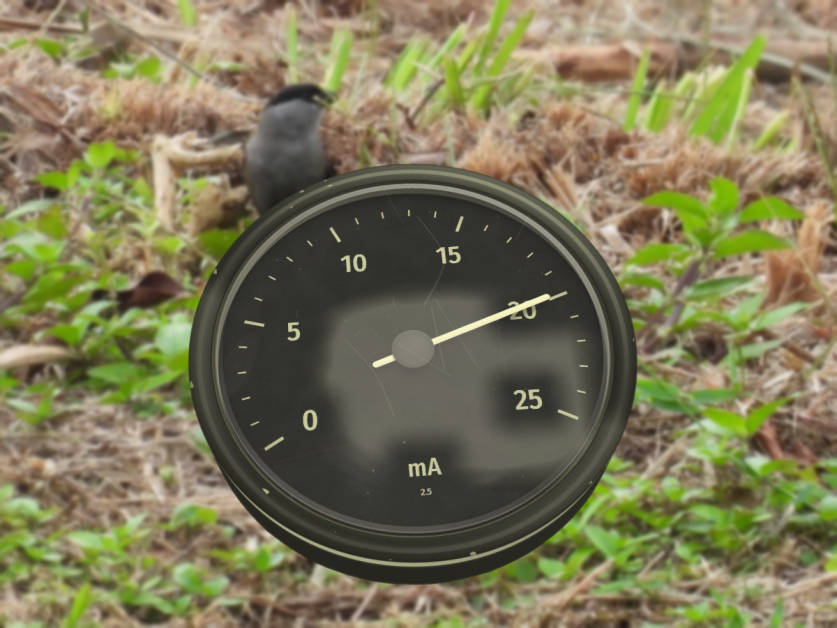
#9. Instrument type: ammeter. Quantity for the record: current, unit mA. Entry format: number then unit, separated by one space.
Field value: 20 mA
